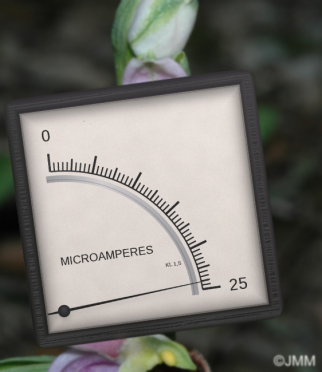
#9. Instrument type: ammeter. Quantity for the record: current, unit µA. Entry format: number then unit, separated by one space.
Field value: 24 µA
